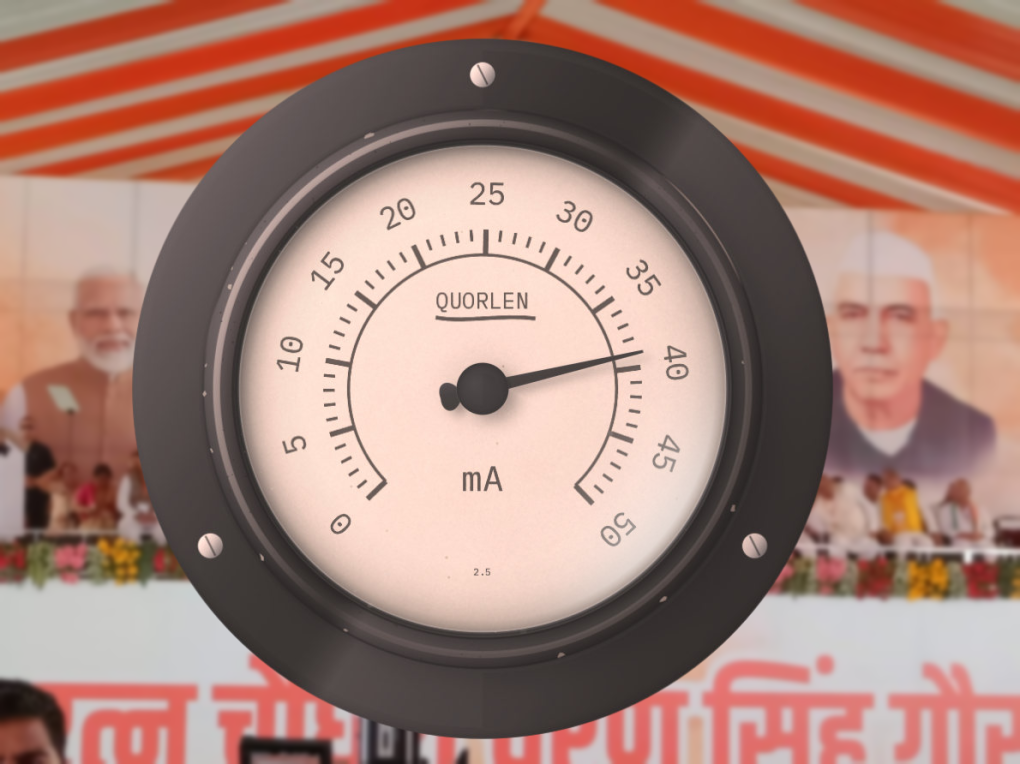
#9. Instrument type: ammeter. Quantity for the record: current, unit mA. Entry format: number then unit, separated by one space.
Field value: 39 mA
